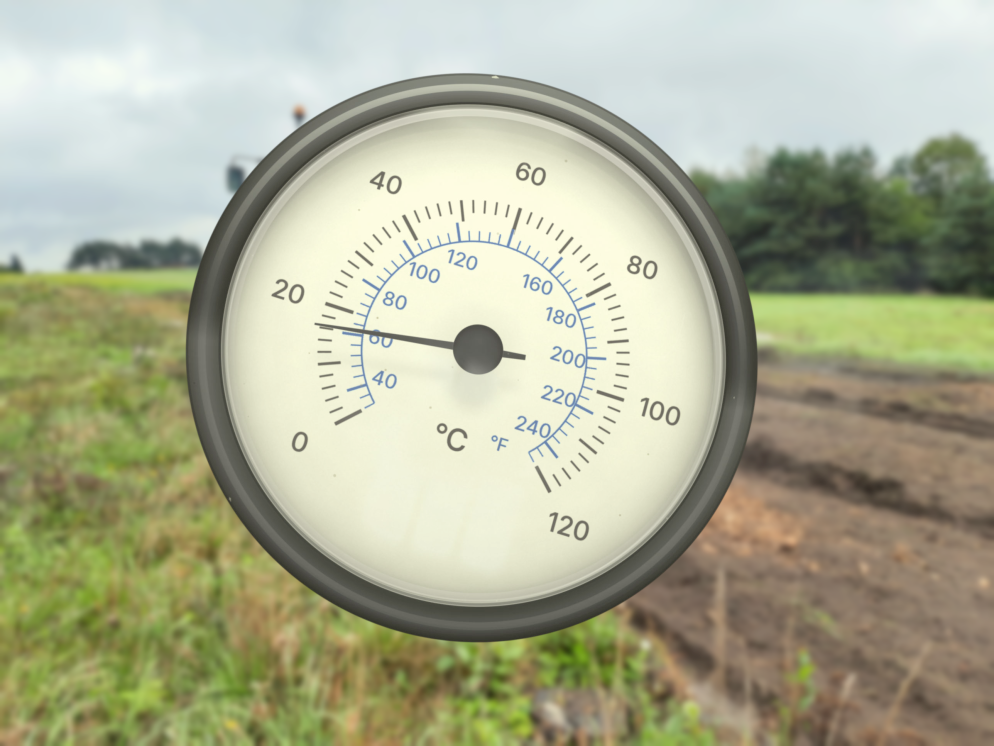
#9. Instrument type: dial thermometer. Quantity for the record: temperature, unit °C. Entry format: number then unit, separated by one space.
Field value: 16 °C
